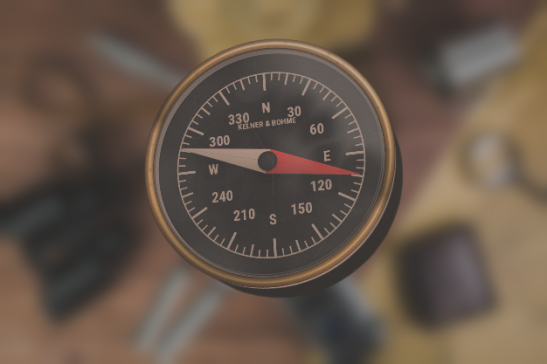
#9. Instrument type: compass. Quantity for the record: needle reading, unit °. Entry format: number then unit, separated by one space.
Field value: 105 °
